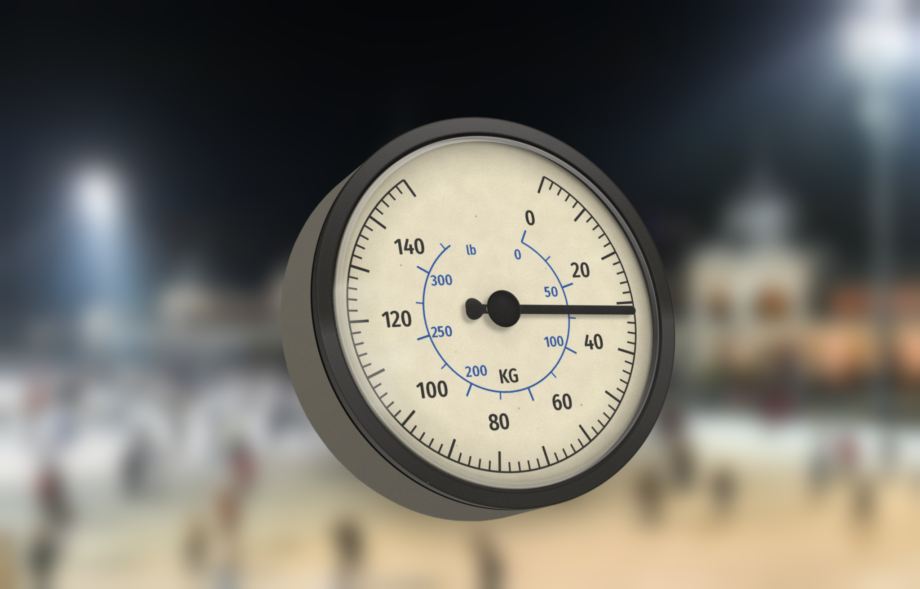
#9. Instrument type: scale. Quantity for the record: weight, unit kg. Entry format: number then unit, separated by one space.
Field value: 32 kg
